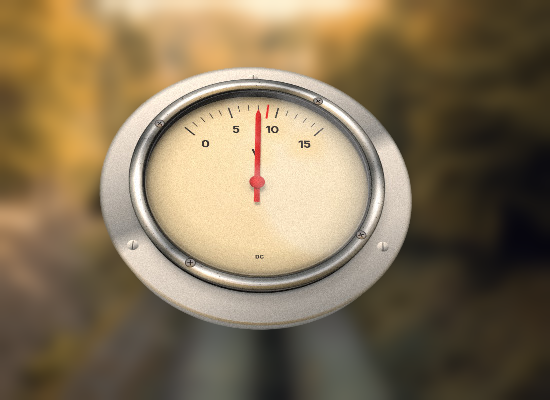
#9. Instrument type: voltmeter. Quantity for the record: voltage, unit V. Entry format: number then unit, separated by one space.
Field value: 8 V
